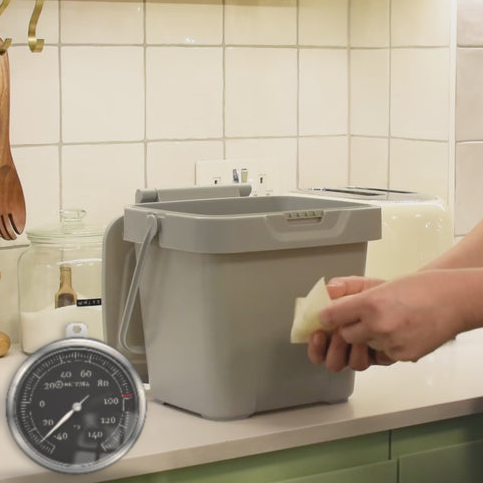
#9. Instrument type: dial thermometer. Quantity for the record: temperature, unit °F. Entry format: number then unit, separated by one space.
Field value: -30 °F
